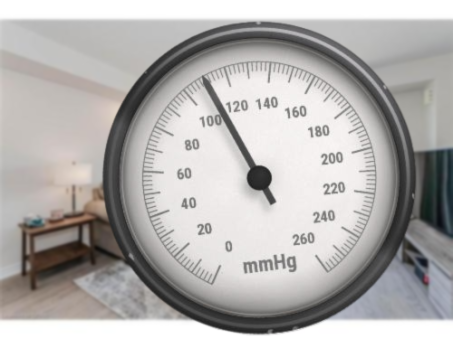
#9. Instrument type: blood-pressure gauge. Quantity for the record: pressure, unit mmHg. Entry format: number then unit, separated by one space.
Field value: 110 mmHg
